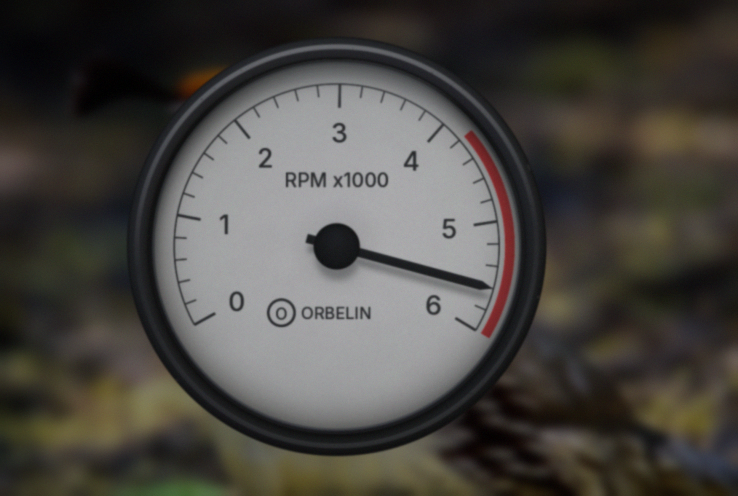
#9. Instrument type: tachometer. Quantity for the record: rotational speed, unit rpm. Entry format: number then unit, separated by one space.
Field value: 5600 rpm
